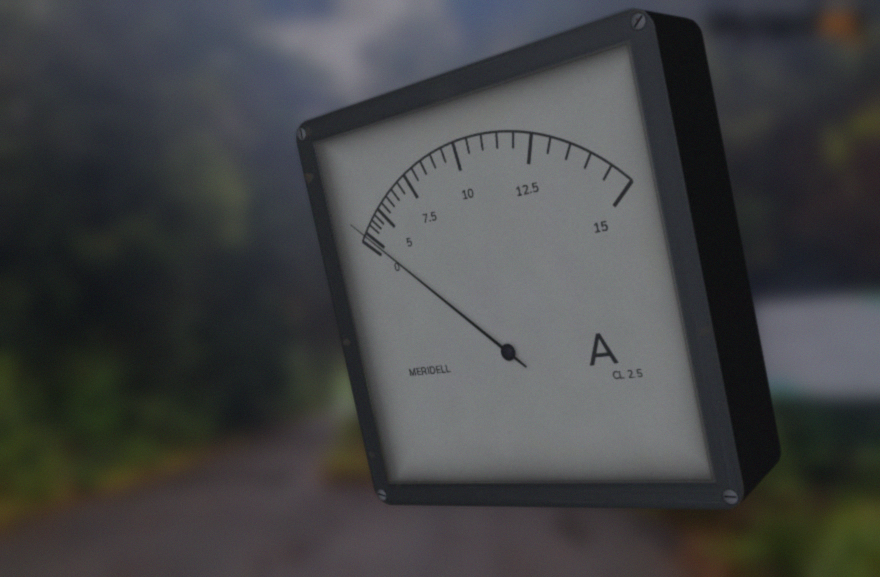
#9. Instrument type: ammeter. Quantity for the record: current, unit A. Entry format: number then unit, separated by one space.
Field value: 2.5 A
